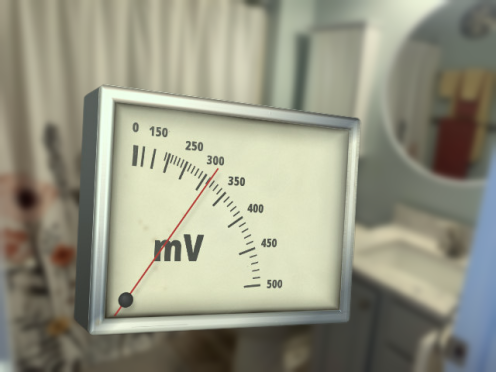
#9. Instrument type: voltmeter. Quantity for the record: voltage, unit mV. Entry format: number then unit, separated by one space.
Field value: 310 mV
